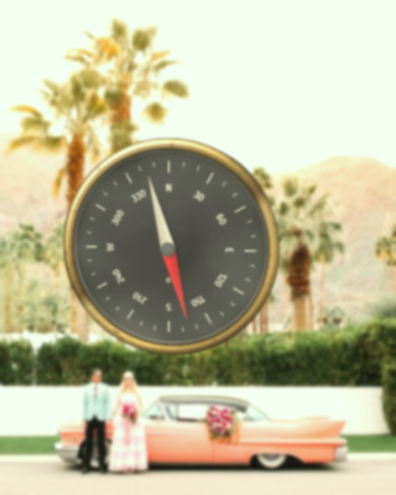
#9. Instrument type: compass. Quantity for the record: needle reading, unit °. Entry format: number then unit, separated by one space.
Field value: 165 °
